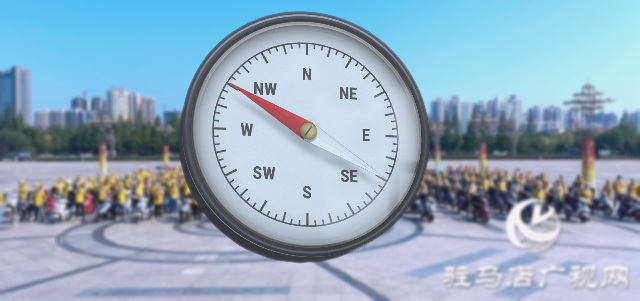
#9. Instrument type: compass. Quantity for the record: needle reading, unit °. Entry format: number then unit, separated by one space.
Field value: 300 °
